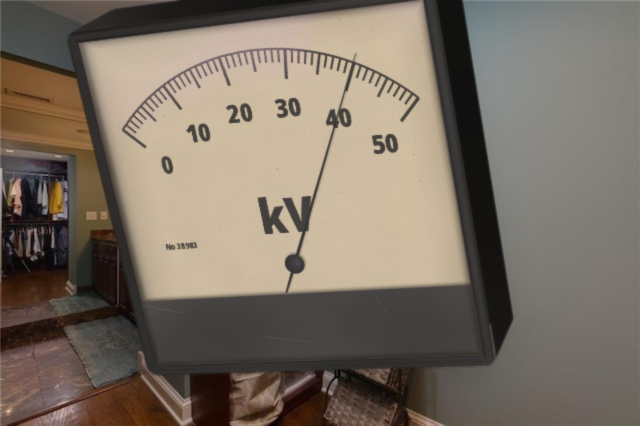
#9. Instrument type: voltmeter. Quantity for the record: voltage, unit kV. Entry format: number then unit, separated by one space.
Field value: 40 kV
